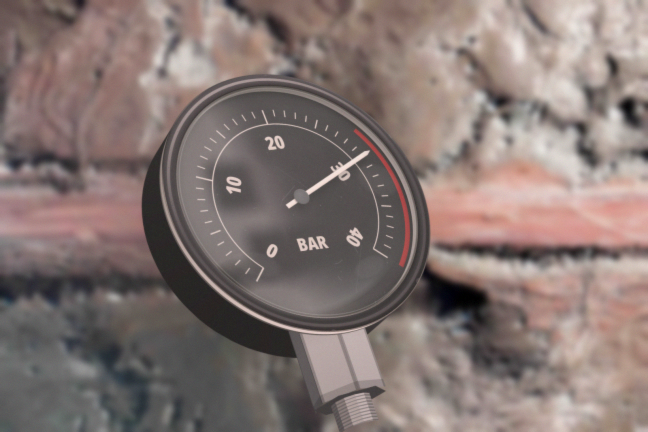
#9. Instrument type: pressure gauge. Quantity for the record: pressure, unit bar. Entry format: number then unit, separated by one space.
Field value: 30 bar
